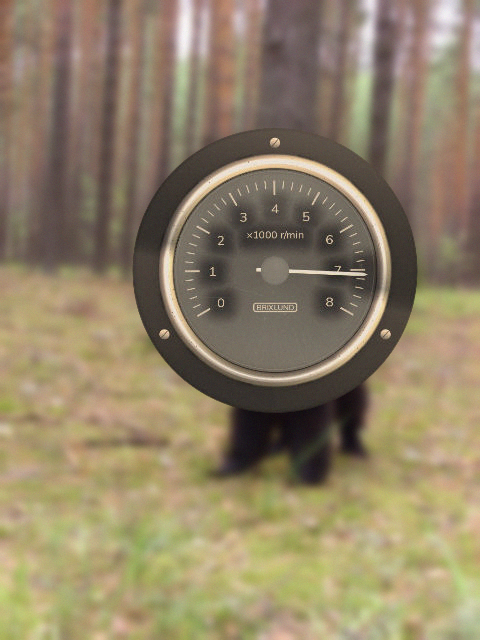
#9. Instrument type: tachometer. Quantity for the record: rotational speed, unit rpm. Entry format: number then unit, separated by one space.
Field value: 7100 rpm
